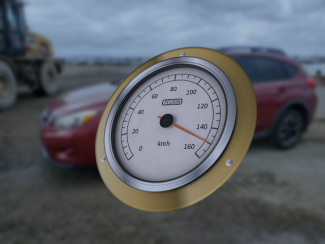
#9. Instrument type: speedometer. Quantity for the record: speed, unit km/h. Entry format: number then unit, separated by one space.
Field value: 150 km/h
